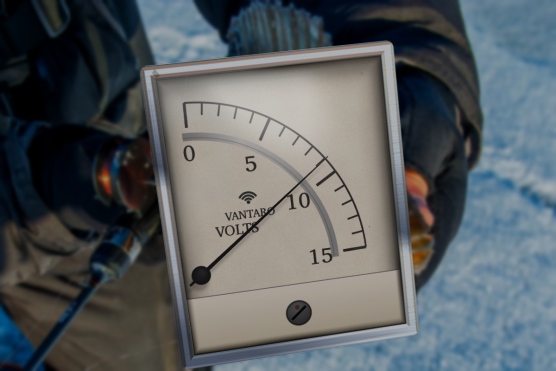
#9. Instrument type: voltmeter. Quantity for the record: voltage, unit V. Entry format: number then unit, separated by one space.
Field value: 9 V
